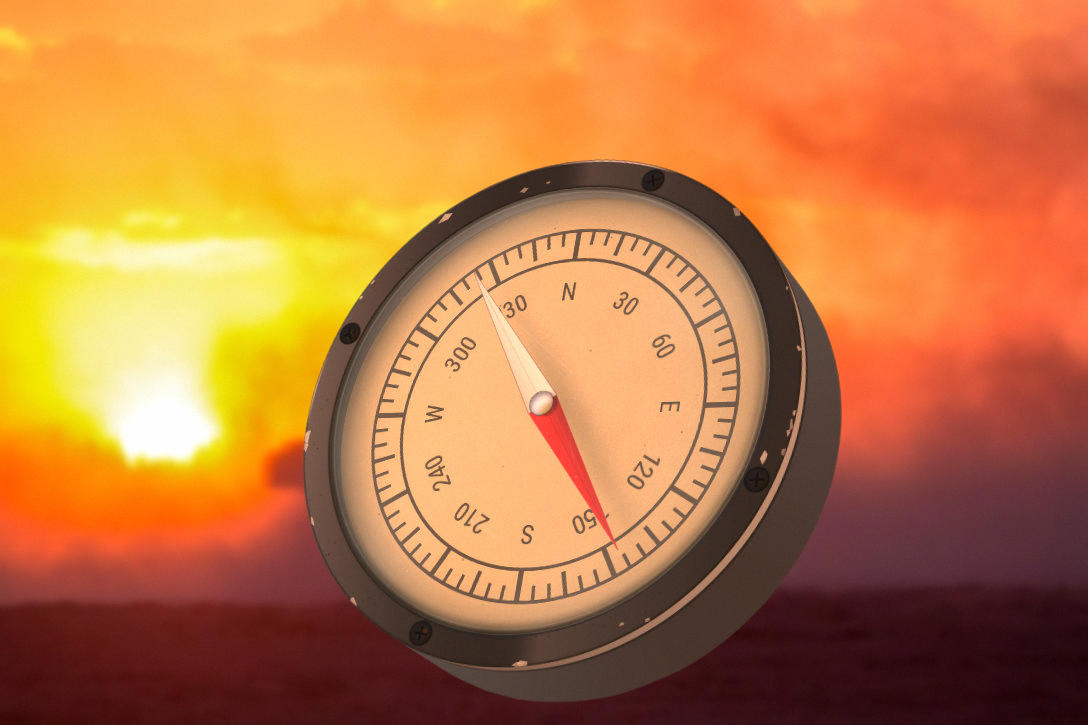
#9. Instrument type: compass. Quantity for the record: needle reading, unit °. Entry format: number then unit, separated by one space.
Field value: 145 °
